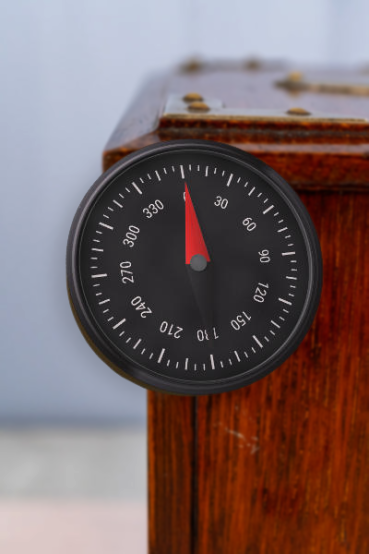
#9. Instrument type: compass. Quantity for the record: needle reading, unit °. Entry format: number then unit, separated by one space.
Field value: 0 °
